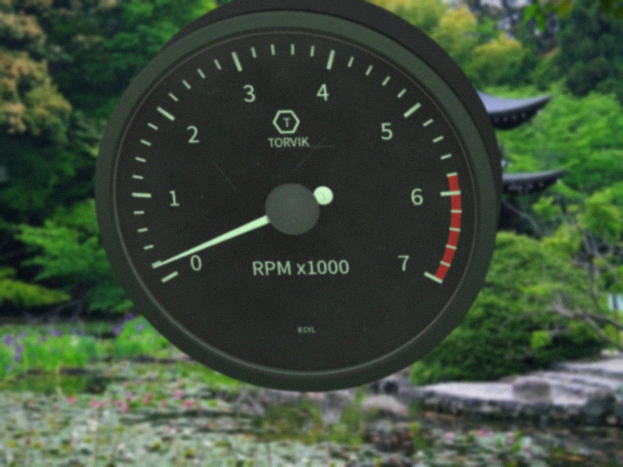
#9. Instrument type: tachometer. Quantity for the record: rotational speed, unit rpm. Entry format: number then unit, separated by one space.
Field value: 200 rpm
